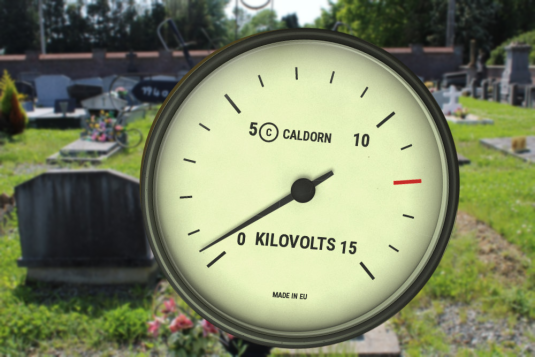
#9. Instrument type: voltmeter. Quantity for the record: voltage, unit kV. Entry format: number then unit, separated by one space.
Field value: 0.5 kV
